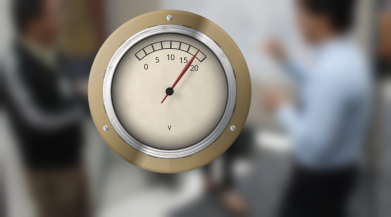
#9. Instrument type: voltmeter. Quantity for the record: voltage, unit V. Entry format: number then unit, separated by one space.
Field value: 17.5 V
